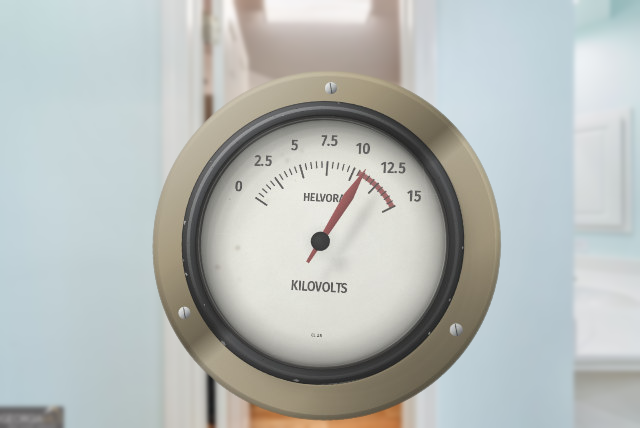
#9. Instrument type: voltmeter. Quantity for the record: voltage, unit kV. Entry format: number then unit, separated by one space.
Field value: 11 kV
